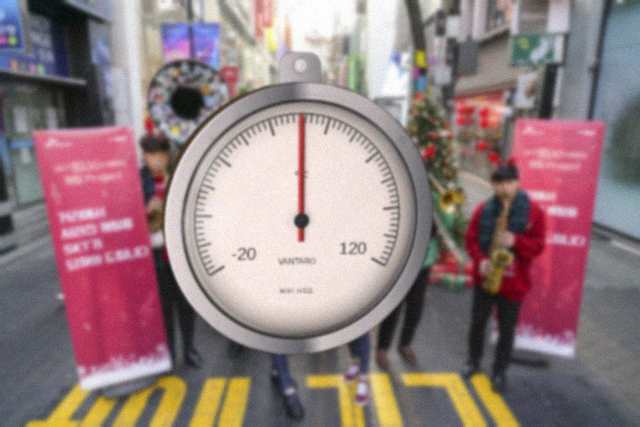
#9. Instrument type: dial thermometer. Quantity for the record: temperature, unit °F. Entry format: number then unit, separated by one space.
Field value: 50 °F
